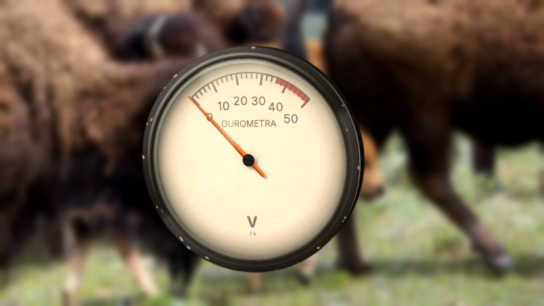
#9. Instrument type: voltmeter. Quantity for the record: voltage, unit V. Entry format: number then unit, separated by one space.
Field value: 0 V
